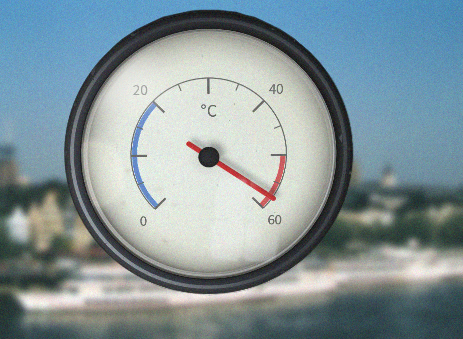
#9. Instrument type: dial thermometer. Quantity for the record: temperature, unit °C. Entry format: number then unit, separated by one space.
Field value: 57.5 °C
